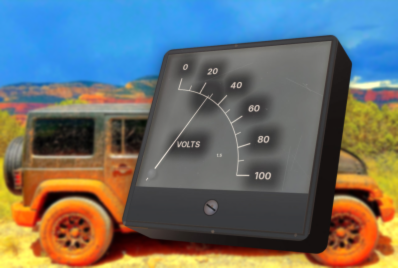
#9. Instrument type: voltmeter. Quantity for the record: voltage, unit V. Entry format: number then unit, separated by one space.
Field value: 30 V
